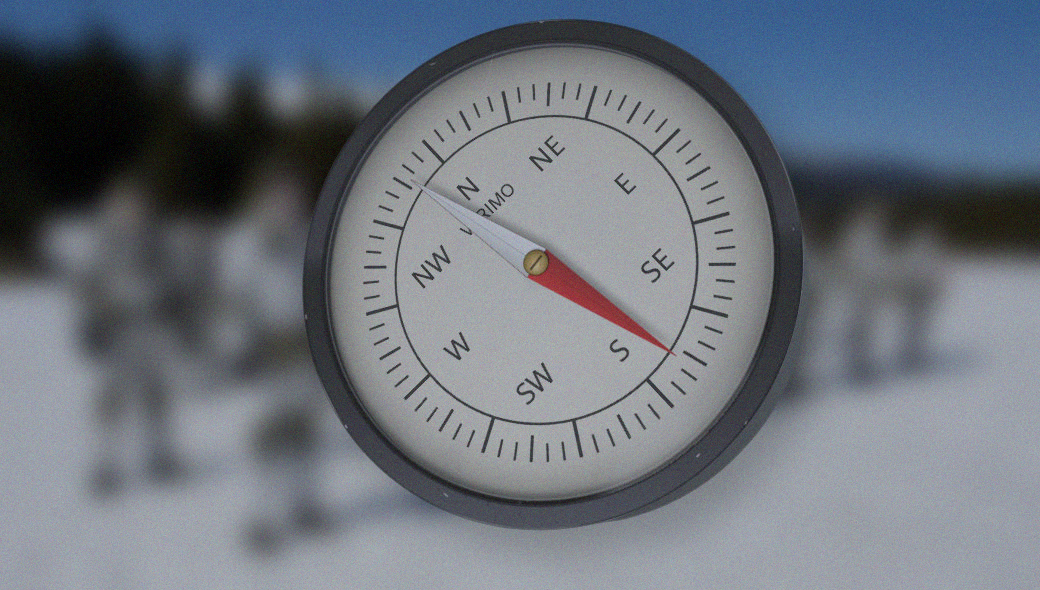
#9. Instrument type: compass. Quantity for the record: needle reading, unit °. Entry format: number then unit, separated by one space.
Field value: 167.5 °
